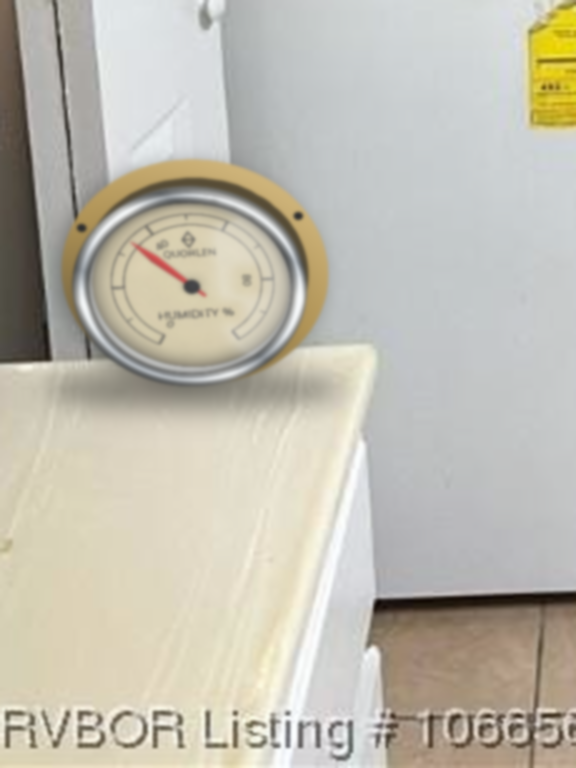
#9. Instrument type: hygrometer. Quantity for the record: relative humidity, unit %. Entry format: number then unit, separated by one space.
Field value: 35 %
